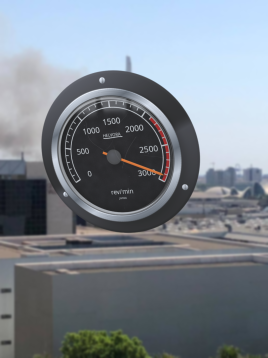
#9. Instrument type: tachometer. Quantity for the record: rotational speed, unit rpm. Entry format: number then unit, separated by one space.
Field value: 2900 rpm
